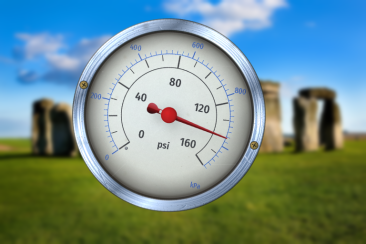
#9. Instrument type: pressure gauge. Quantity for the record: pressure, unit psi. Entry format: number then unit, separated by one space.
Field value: 140 psi
